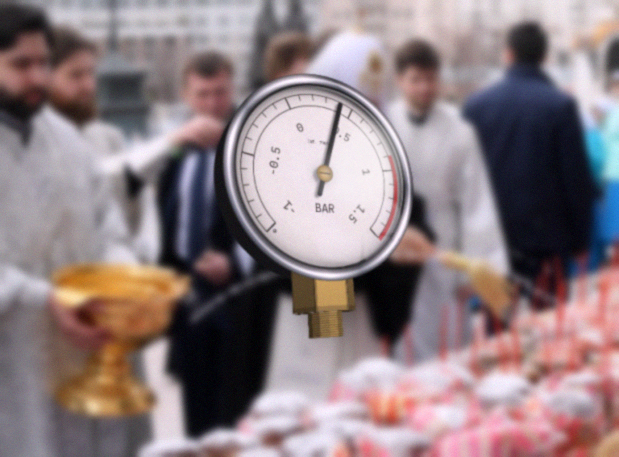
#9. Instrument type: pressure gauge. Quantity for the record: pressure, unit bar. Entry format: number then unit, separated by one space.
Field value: 0.4 bar
